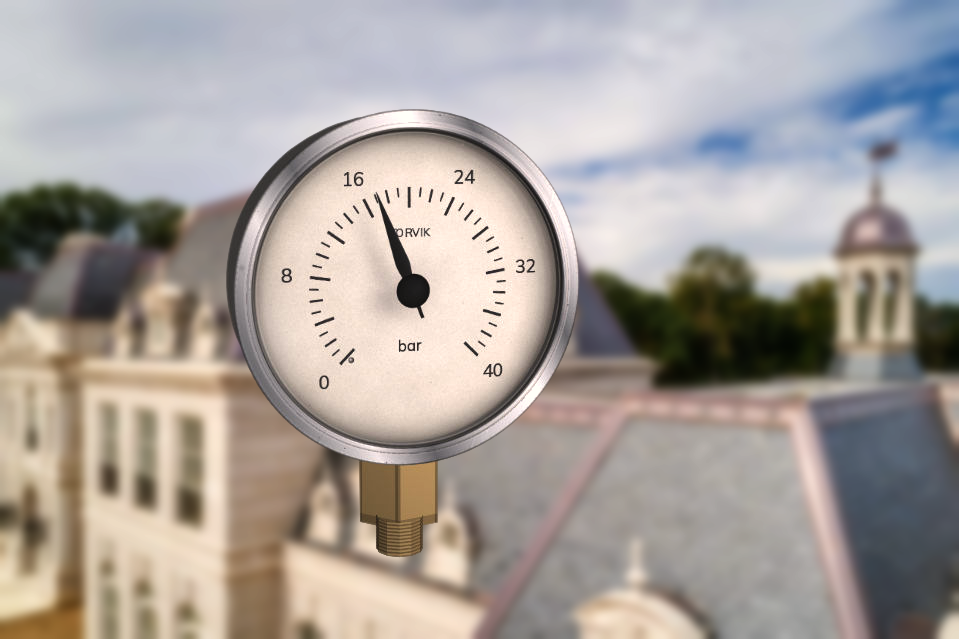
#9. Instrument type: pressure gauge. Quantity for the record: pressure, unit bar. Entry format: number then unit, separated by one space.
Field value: 17 bar
